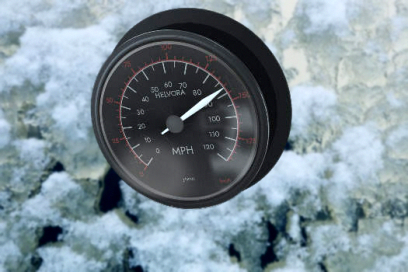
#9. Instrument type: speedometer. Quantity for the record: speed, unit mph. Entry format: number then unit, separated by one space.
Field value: 87.5 mph
